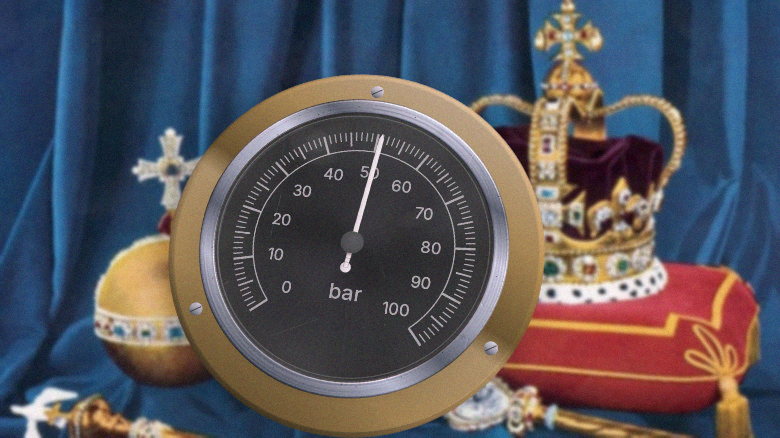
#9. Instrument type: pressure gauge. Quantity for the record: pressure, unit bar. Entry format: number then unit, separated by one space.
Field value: 51 bar
